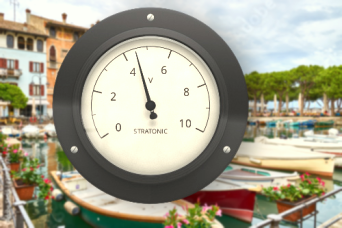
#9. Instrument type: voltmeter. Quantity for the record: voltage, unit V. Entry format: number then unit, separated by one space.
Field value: 4.5 V
